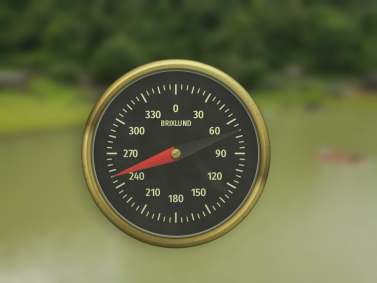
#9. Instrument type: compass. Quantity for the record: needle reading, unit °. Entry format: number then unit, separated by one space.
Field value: 250 °
